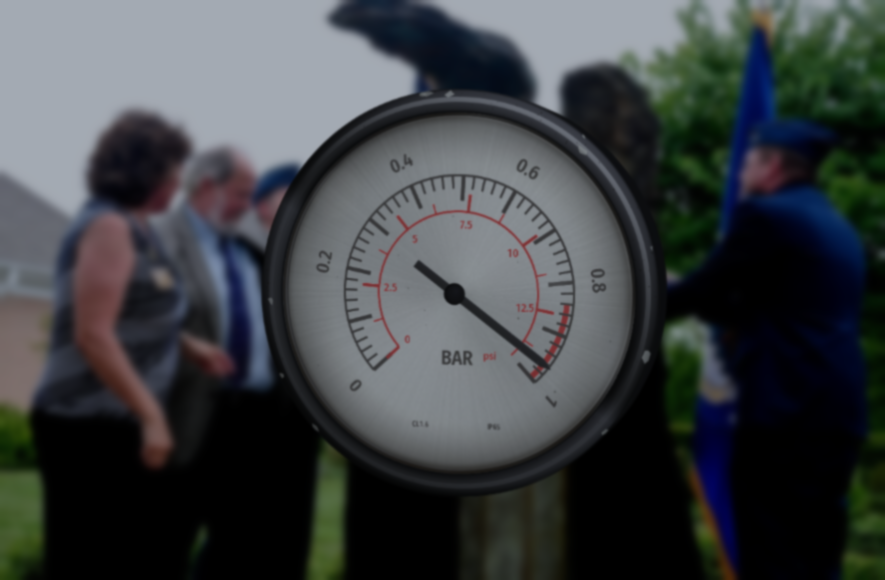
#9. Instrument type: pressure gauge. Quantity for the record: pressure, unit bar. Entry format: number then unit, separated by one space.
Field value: 0.96 bar
